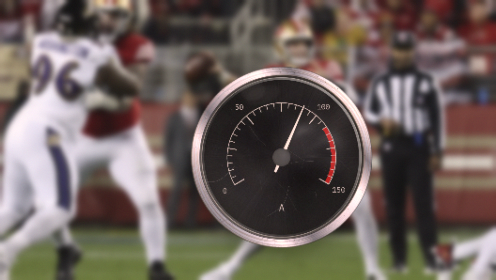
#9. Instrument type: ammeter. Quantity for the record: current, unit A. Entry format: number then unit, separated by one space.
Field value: 90 A
